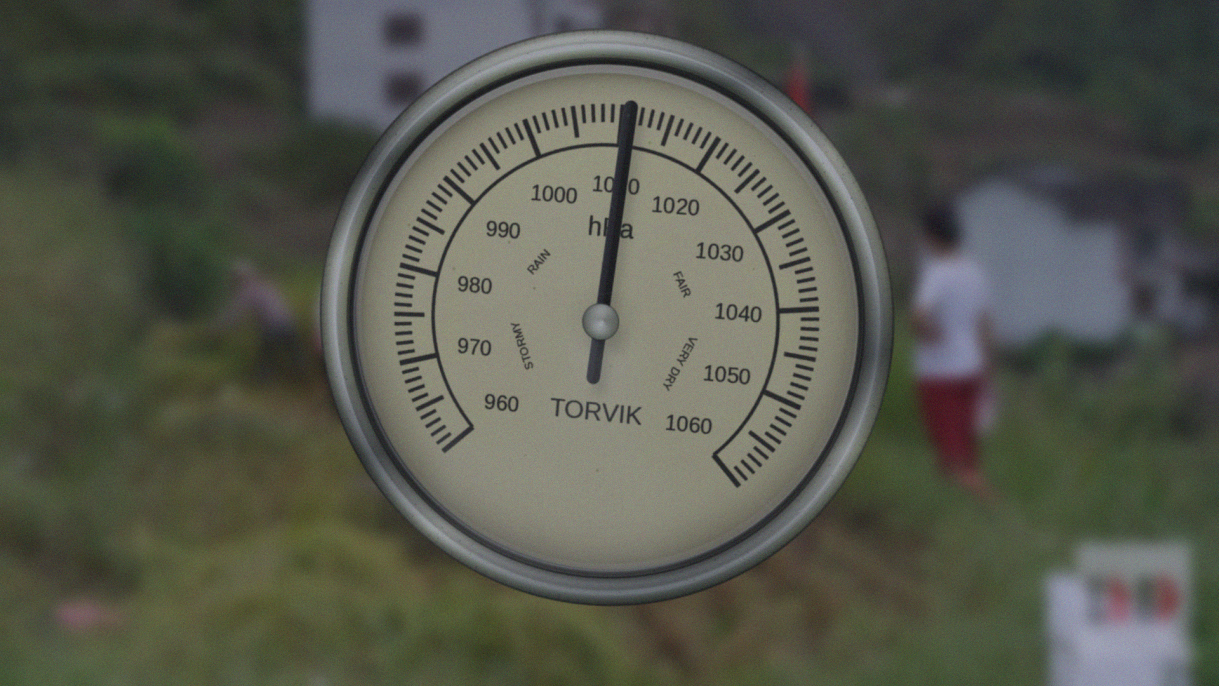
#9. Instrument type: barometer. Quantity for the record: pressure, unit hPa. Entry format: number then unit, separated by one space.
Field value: 1011 hPa
